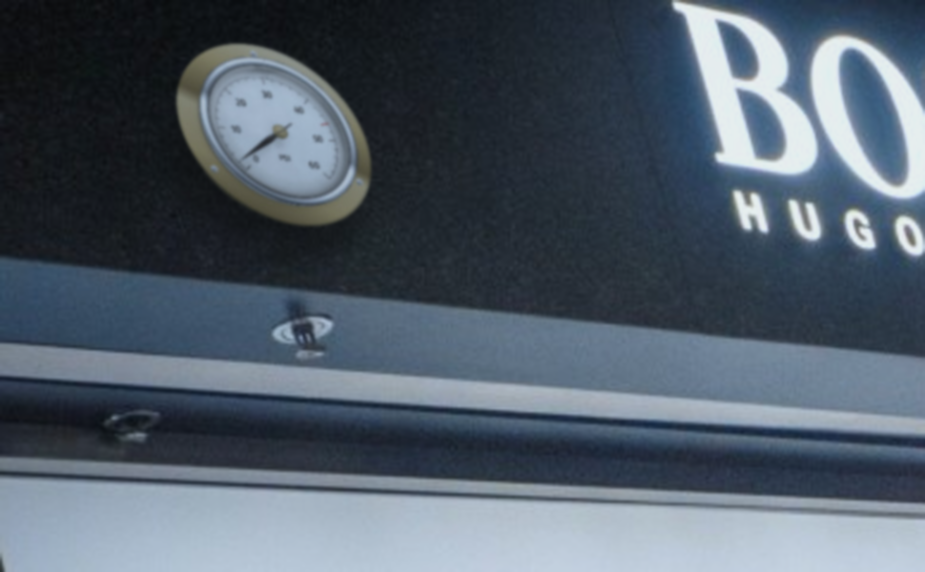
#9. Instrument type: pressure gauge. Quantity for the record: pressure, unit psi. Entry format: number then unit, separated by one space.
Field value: 2 psi
